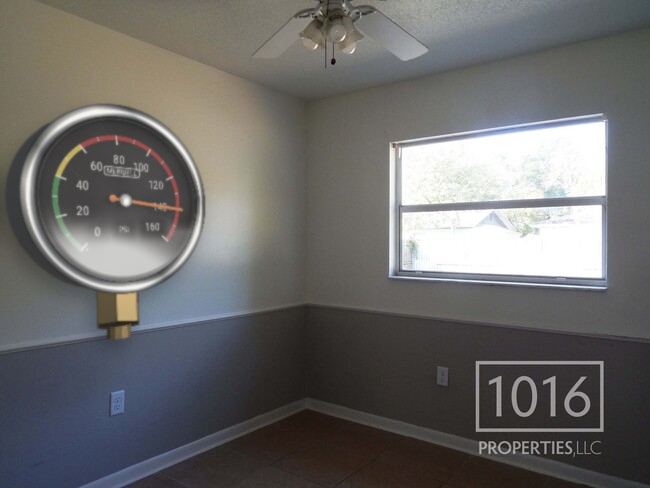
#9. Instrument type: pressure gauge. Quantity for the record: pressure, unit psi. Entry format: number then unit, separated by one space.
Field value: 140 psi
